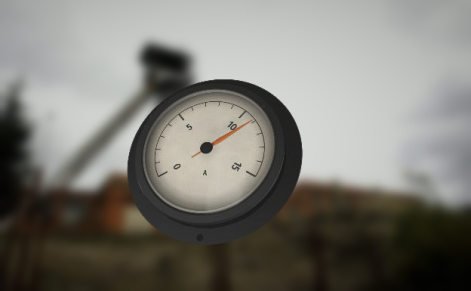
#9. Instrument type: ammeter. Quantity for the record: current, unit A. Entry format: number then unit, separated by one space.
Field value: 11 A
